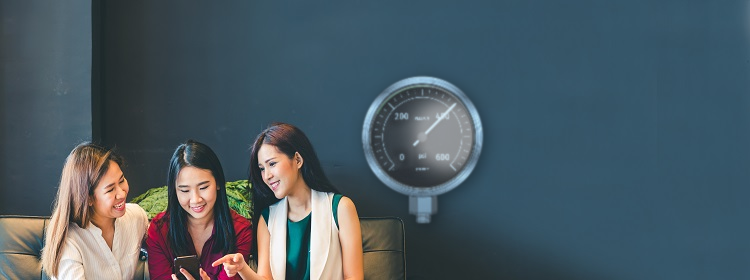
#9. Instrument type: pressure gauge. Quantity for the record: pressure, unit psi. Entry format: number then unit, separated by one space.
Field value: 400 psi
